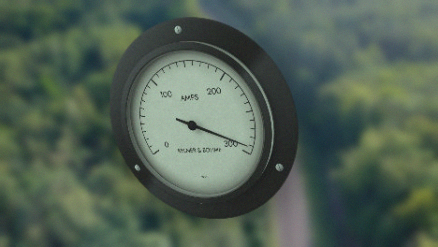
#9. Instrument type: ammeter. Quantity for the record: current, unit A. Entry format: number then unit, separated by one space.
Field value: 290 A
